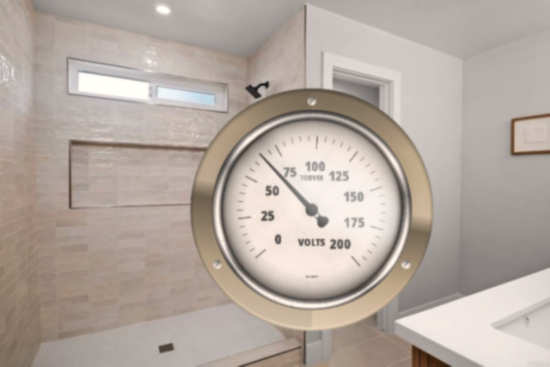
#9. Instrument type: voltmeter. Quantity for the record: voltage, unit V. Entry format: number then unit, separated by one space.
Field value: 65 V
